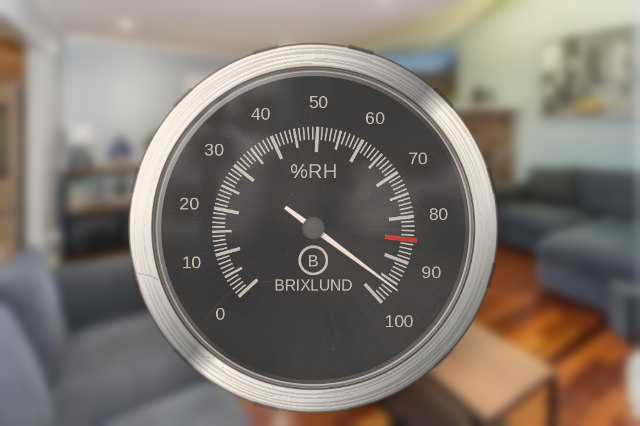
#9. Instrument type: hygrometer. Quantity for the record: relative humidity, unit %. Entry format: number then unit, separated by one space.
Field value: 96 %
